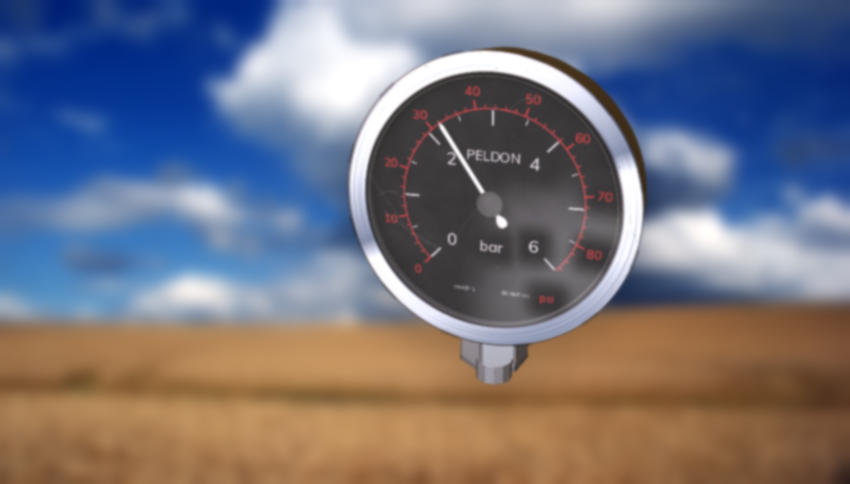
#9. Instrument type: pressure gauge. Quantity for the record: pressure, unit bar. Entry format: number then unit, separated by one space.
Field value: 2.25 bar
